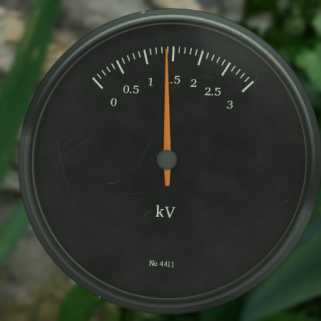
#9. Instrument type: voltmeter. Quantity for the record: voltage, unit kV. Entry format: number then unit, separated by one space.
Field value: 1.4 kV
